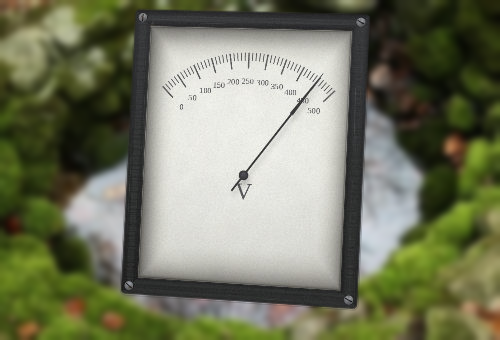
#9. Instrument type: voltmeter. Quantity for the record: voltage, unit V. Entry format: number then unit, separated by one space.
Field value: 450 V
